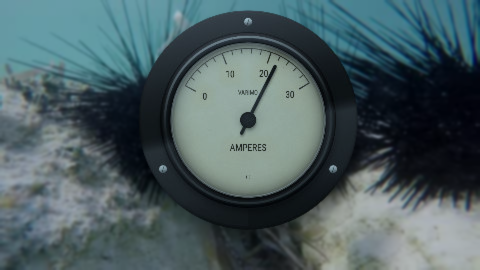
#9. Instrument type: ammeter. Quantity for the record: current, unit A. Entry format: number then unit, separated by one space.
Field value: 22 A
